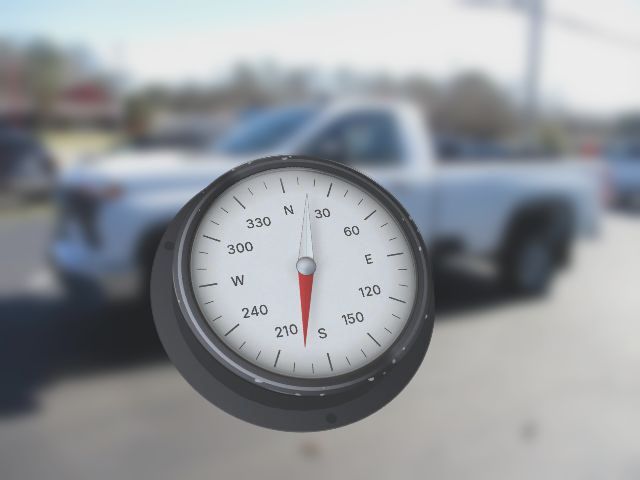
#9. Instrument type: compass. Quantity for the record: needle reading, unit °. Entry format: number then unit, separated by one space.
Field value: 195 °
